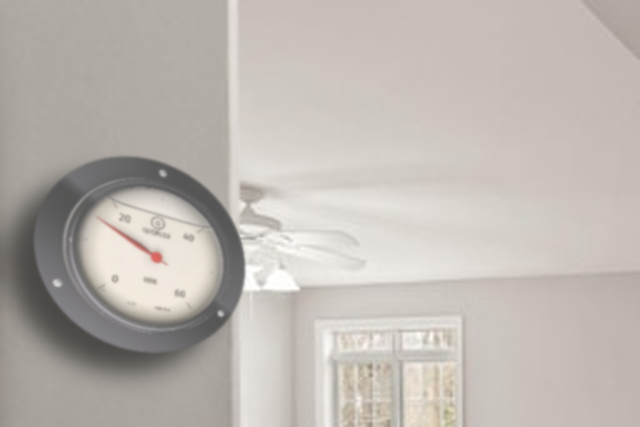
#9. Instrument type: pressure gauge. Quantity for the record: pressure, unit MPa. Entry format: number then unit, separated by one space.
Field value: 15 MPa
